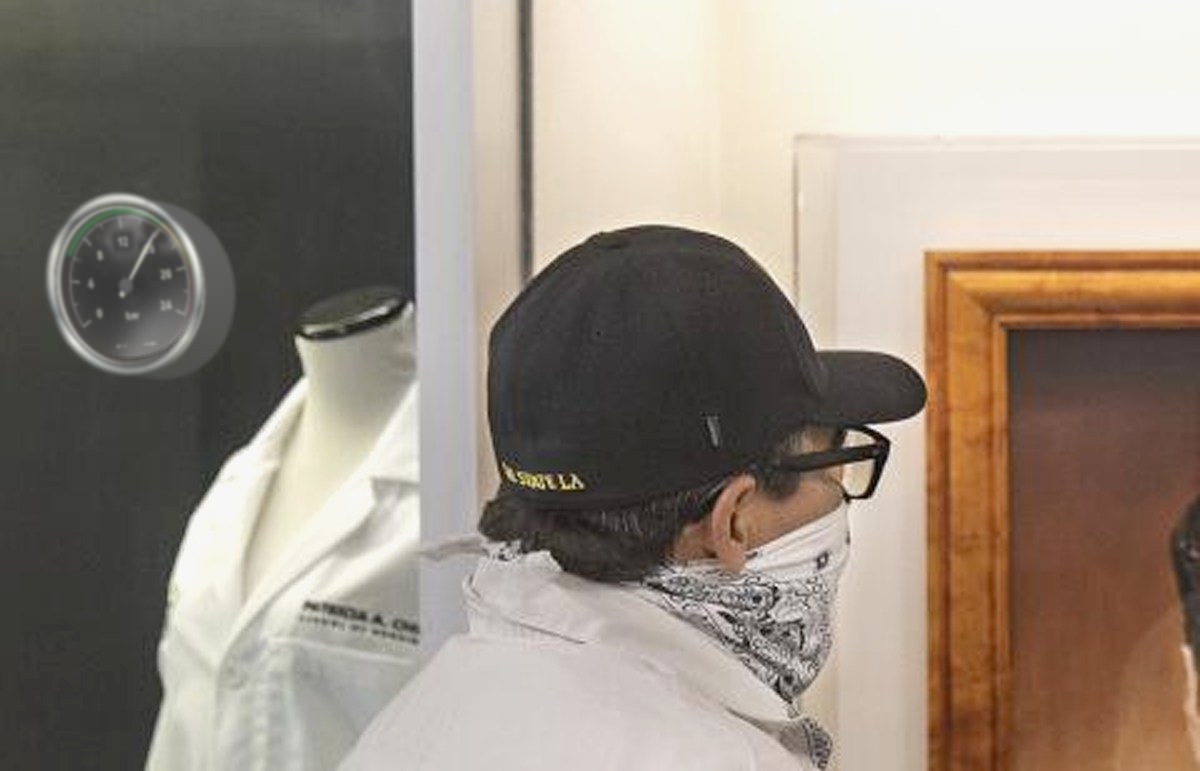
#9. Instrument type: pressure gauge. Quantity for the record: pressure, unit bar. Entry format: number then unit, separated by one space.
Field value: 16 bar
